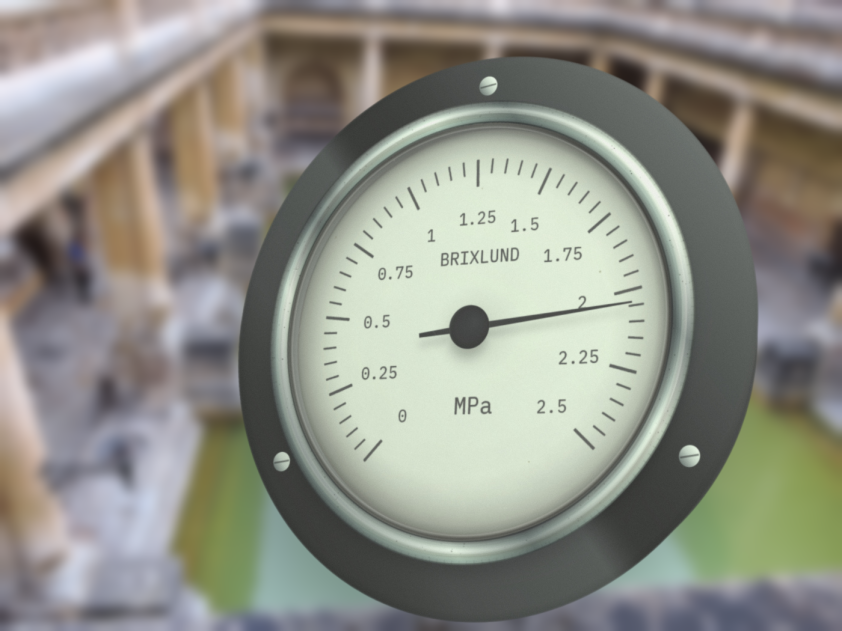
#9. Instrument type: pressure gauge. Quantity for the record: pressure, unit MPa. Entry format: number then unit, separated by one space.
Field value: 2.05 MPa
